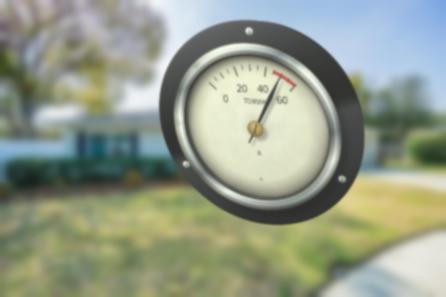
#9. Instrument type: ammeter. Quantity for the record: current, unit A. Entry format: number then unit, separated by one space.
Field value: 50 A
